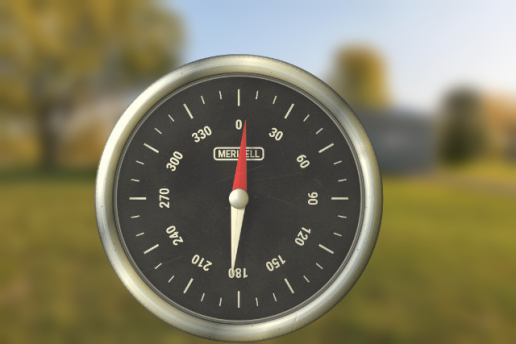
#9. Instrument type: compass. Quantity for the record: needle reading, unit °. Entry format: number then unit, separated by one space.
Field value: 5 °
